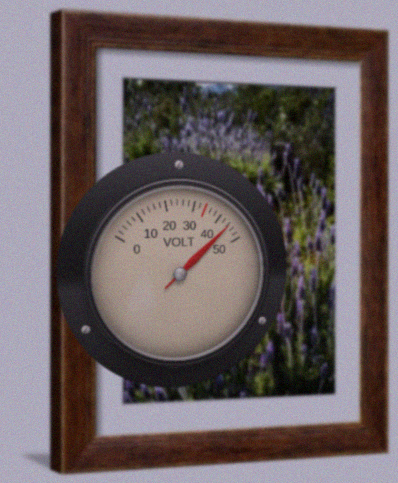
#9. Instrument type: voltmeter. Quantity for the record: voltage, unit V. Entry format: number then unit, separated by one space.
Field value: 44 V
